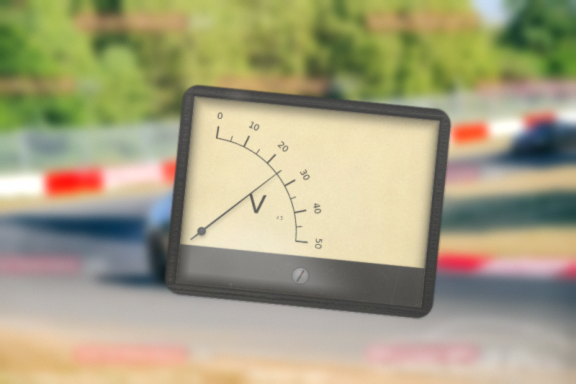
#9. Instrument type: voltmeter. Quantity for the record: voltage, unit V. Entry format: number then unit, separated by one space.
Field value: 25 V
